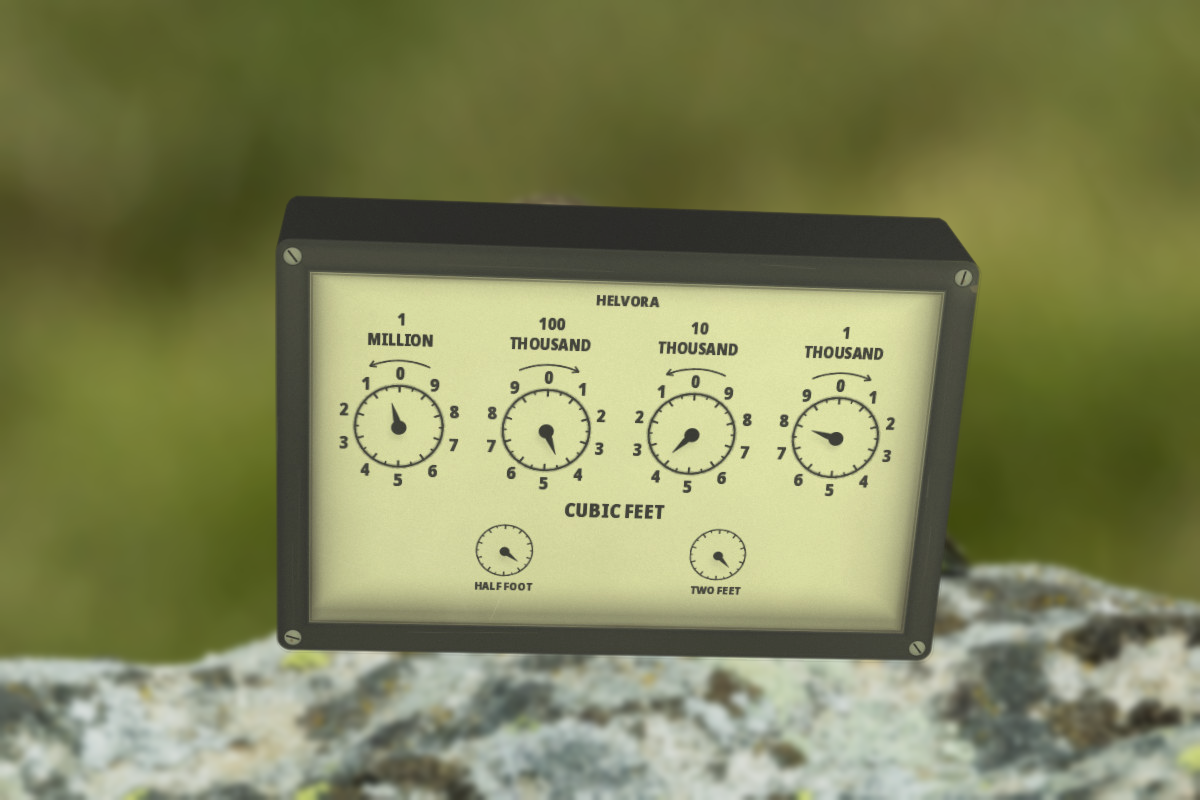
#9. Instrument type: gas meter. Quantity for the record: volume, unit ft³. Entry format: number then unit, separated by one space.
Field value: 43800 ft³
